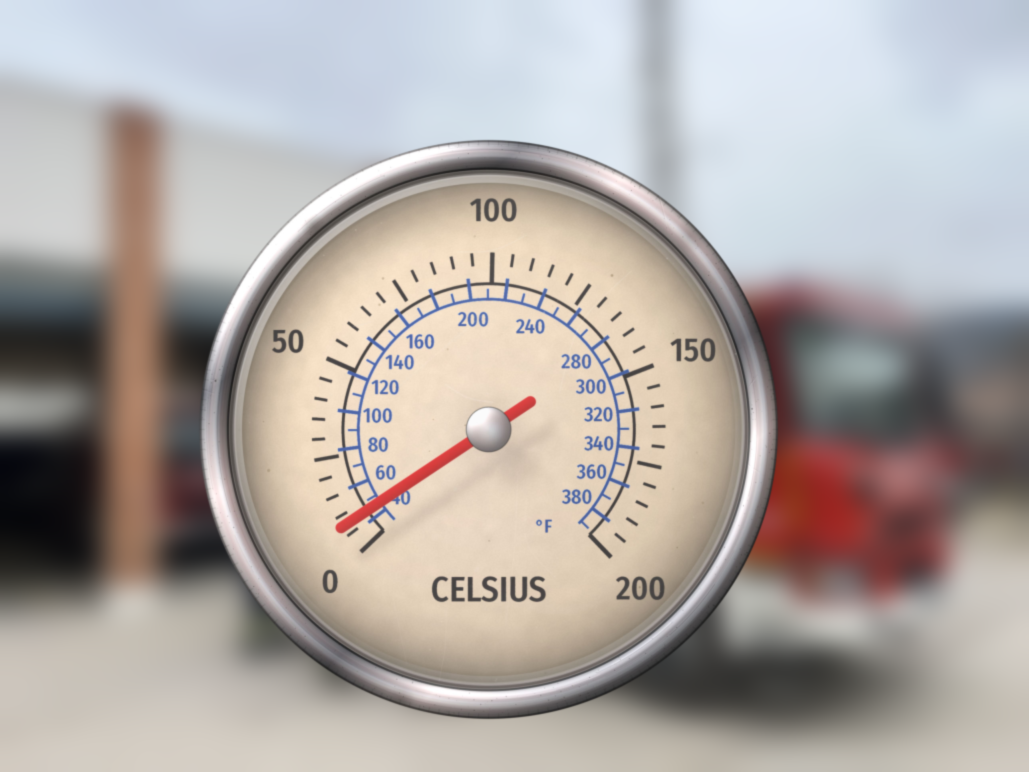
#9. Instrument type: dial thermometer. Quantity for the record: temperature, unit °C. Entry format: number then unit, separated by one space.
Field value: 7.5 °C
